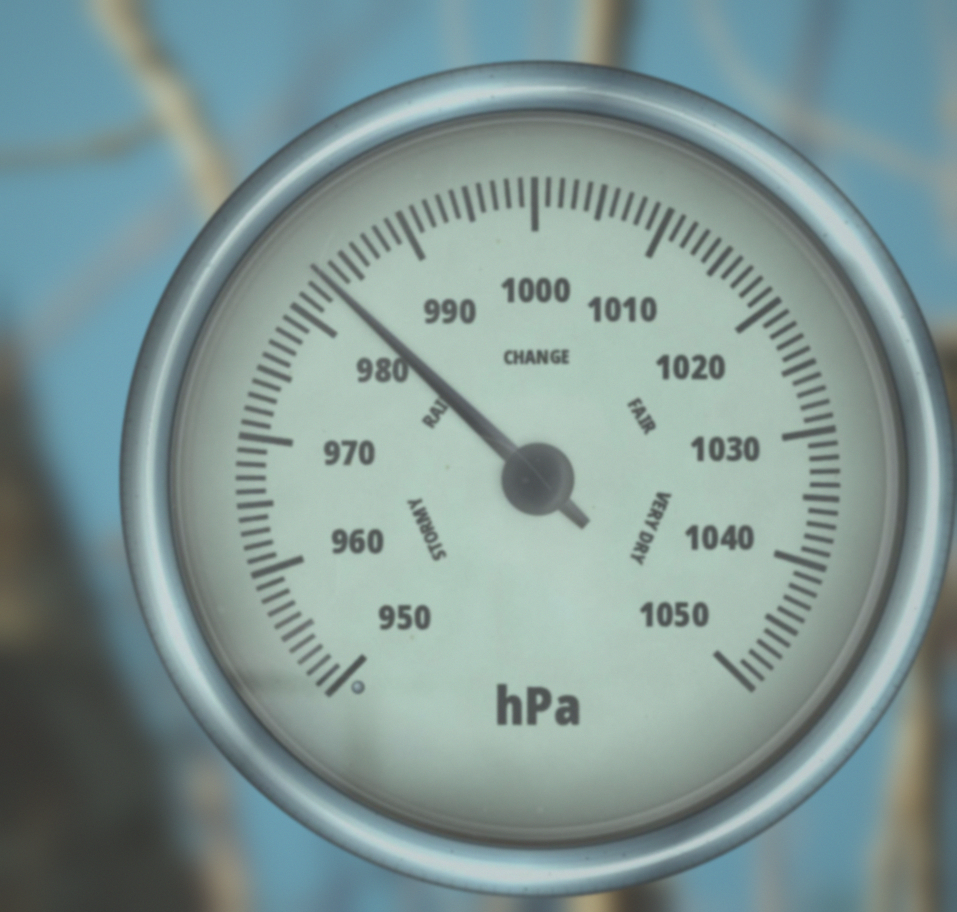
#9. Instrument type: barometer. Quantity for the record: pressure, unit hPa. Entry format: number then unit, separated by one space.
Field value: 983 hPa
